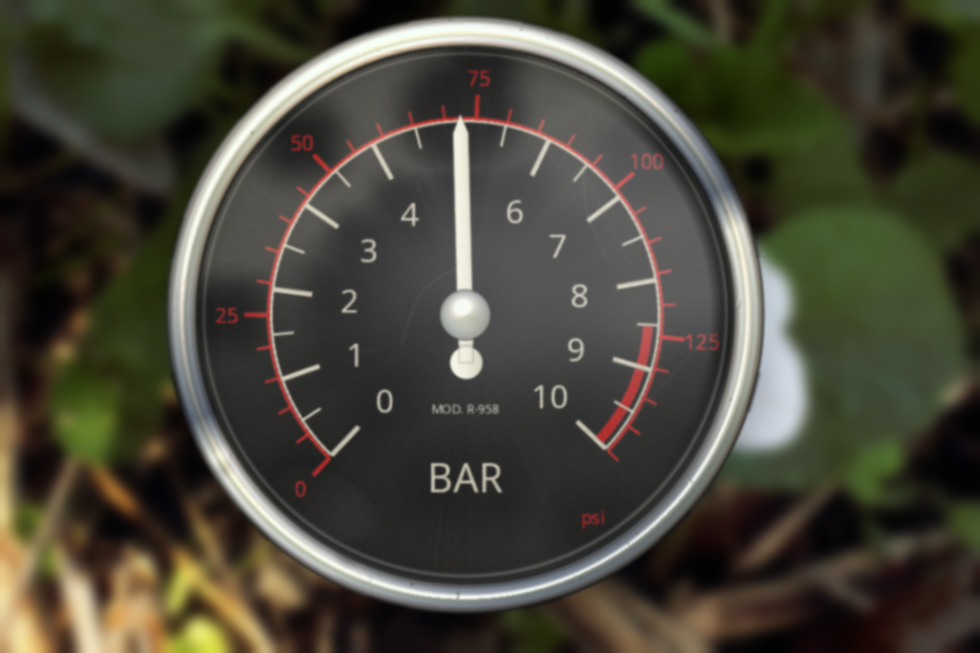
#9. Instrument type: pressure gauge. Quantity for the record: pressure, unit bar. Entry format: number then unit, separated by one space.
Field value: 5 bar
